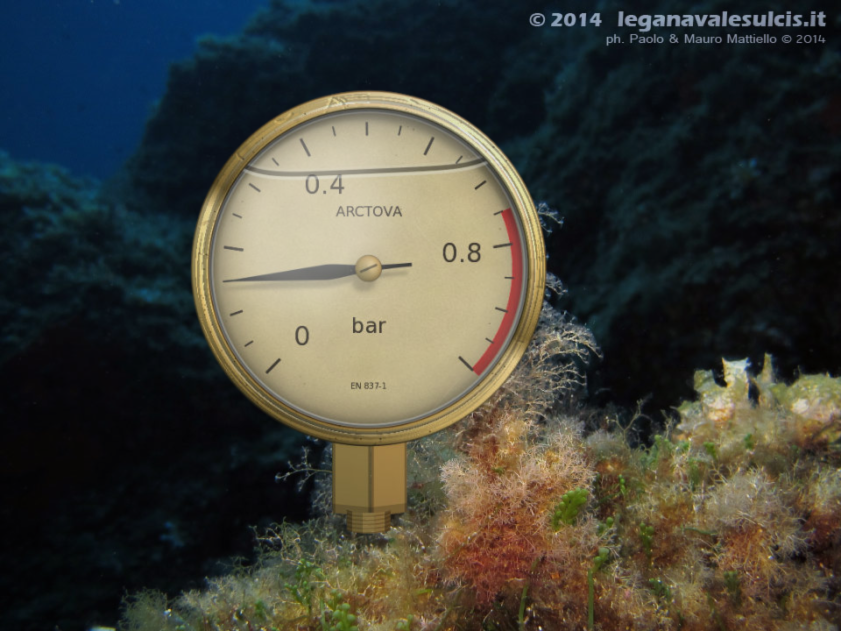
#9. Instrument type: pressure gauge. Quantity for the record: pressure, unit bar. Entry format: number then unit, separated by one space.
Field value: 0.15 bar
